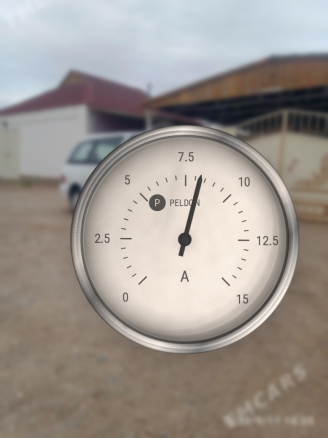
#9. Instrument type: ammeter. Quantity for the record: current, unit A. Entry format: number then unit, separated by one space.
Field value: 8.25 A
